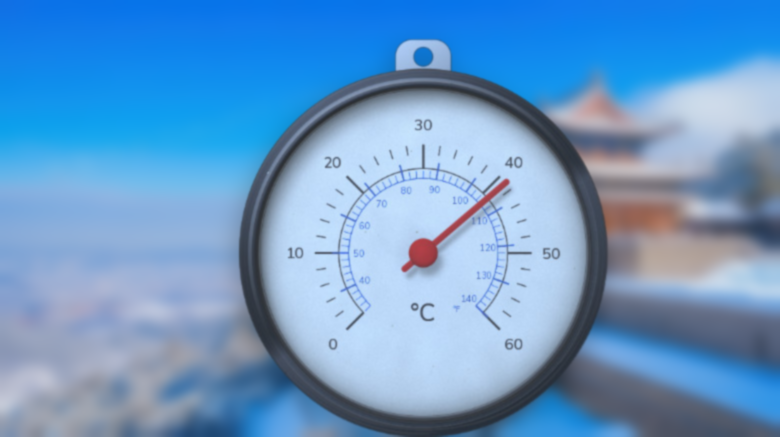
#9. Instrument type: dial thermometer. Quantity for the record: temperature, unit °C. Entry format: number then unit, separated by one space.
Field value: 41 °C
